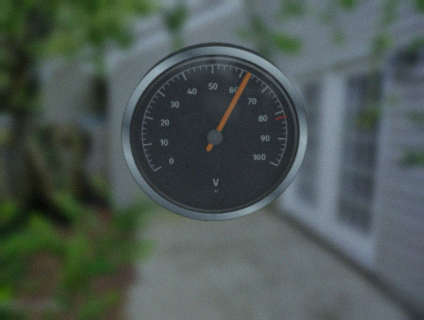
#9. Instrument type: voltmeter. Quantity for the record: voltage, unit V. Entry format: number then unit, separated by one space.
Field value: 62 V
